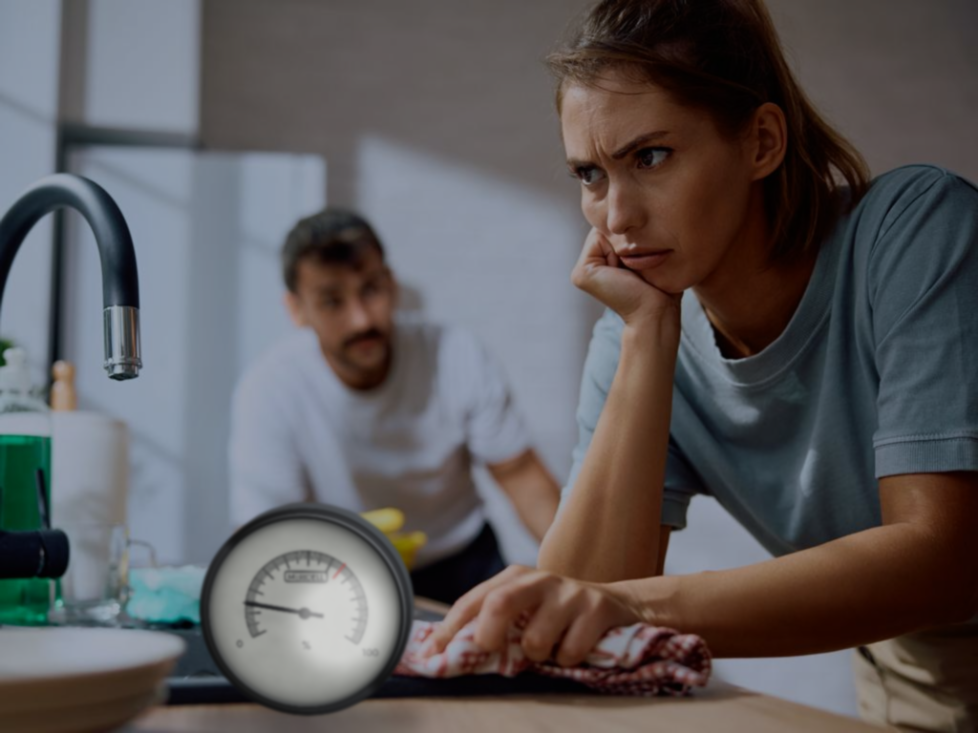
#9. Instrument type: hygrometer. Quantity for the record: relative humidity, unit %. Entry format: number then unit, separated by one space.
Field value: 15 %
